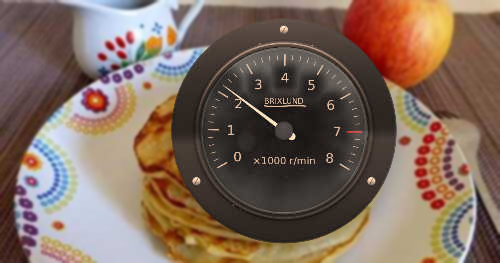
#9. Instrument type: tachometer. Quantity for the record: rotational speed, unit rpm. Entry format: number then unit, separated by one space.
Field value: 2200 rpm
